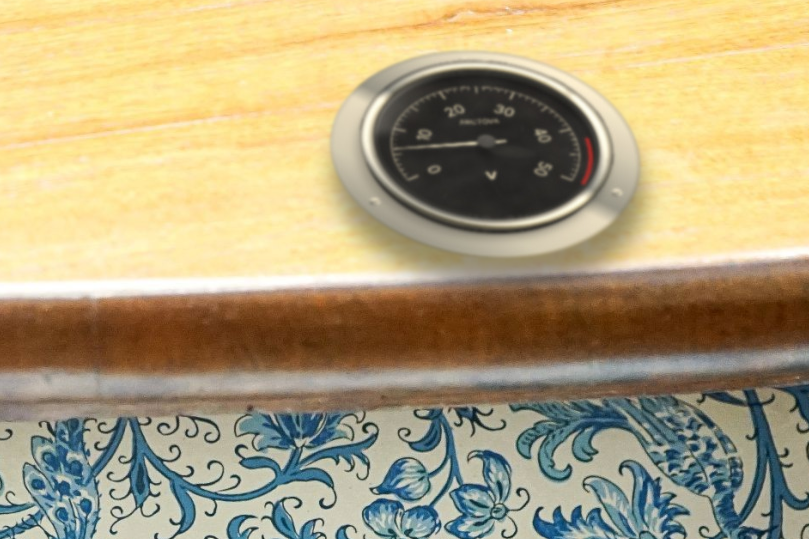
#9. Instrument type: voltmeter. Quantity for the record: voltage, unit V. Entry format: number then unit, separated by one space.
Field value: 5 V
